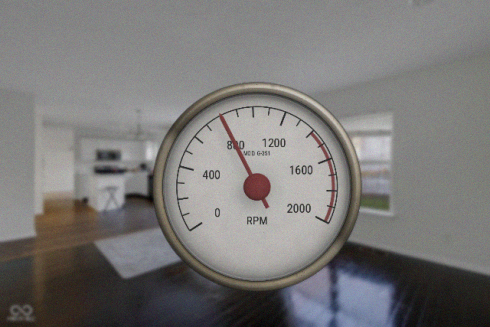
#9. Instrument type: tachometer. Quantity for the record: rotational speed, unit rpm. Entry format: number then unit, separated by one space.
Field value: 800 rpm
